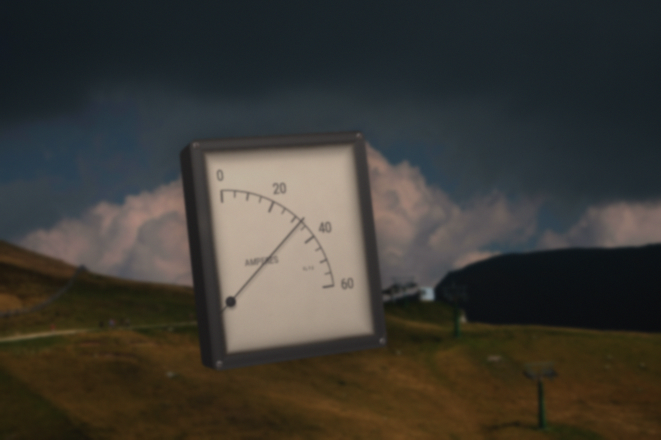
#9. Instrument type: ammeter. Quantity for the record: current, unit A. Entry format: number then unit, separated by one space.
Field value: 32.5 A
